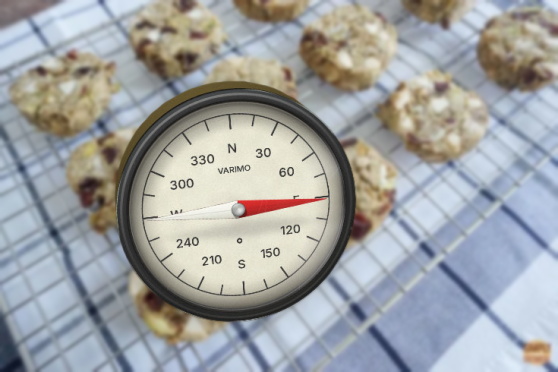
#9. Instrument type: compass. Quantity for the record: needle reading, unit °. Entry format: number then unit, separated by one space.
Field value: 90 °
